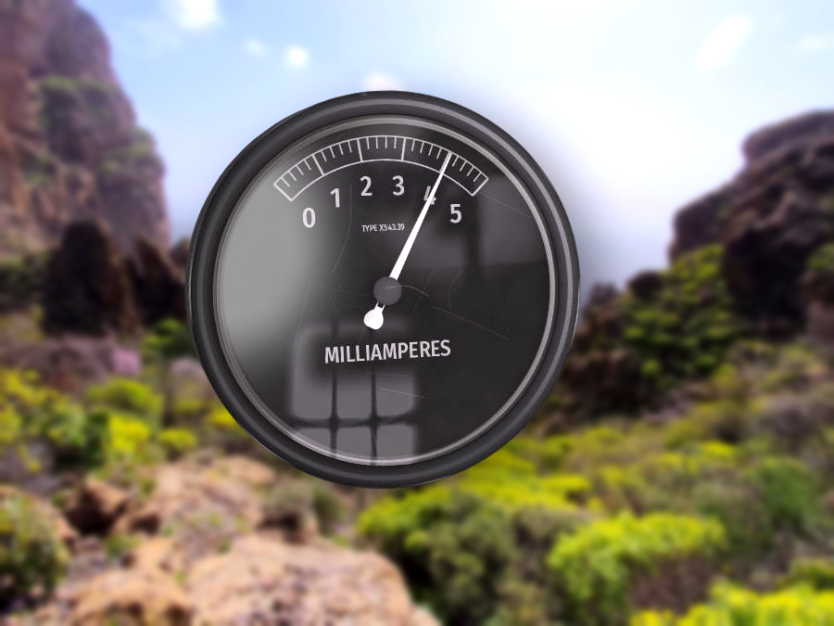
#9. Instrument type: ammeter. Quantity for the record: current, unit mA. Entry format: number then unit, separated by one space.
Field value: 4 mA
